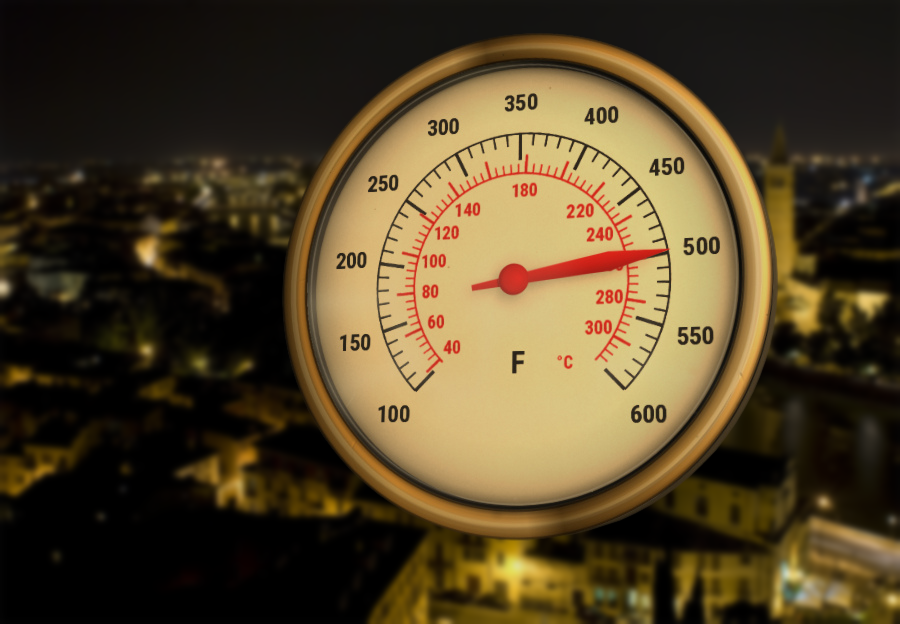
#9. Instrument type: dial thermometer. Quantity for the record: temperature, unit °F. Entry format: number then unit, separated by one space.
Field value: 500 °F
